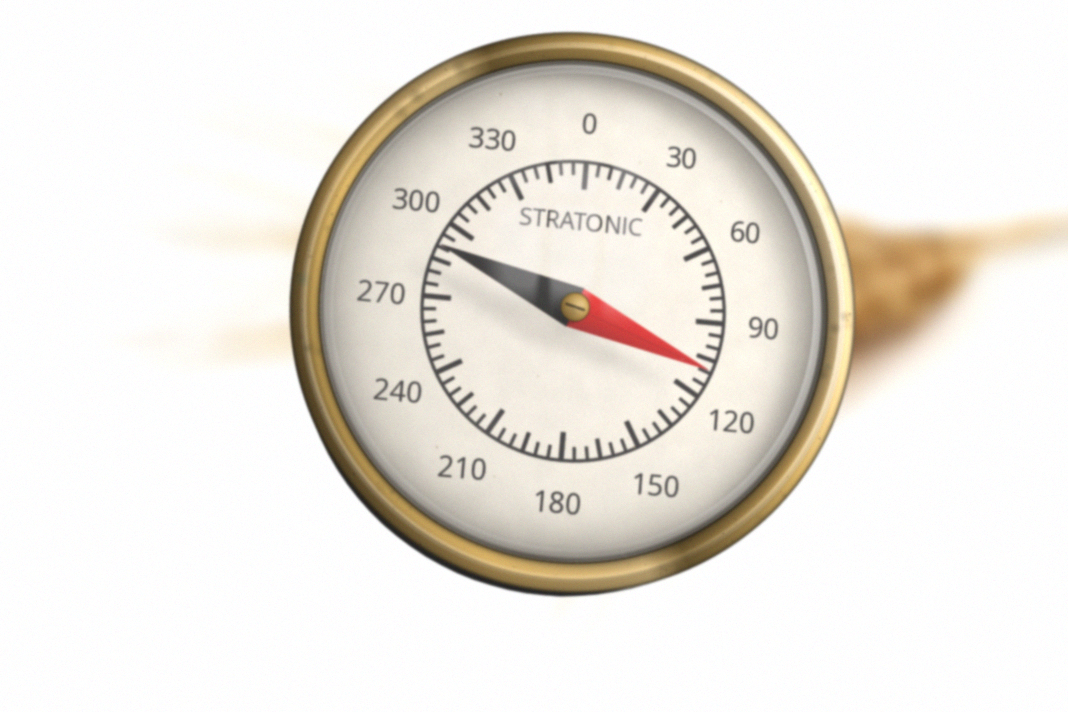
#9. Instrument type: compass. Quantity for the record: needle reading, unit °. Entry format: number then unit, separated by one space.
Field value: 110 °
